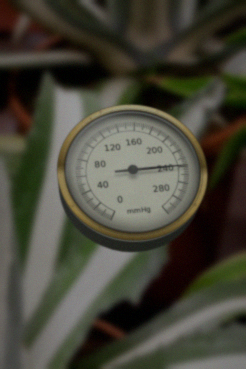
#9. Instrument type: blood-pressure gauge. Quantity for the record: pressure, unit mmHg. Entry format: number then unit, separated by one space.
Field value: 240 mmHg
